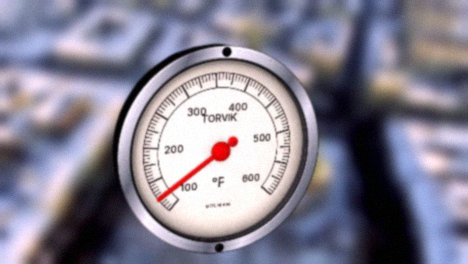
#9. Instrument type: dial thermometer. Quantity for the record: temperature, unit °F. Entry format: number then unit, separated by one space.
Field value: 125 °F
